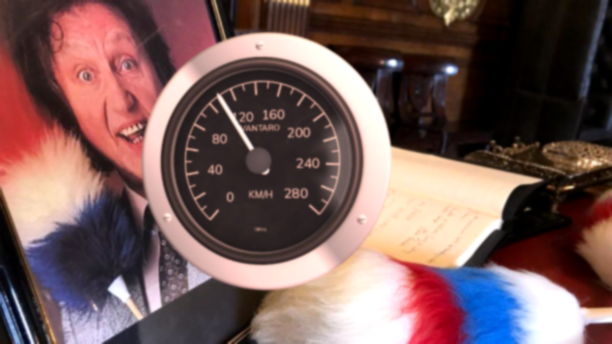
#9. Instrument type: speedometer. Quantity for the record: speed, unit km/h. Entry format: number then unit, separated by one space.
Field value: 110 km/h
